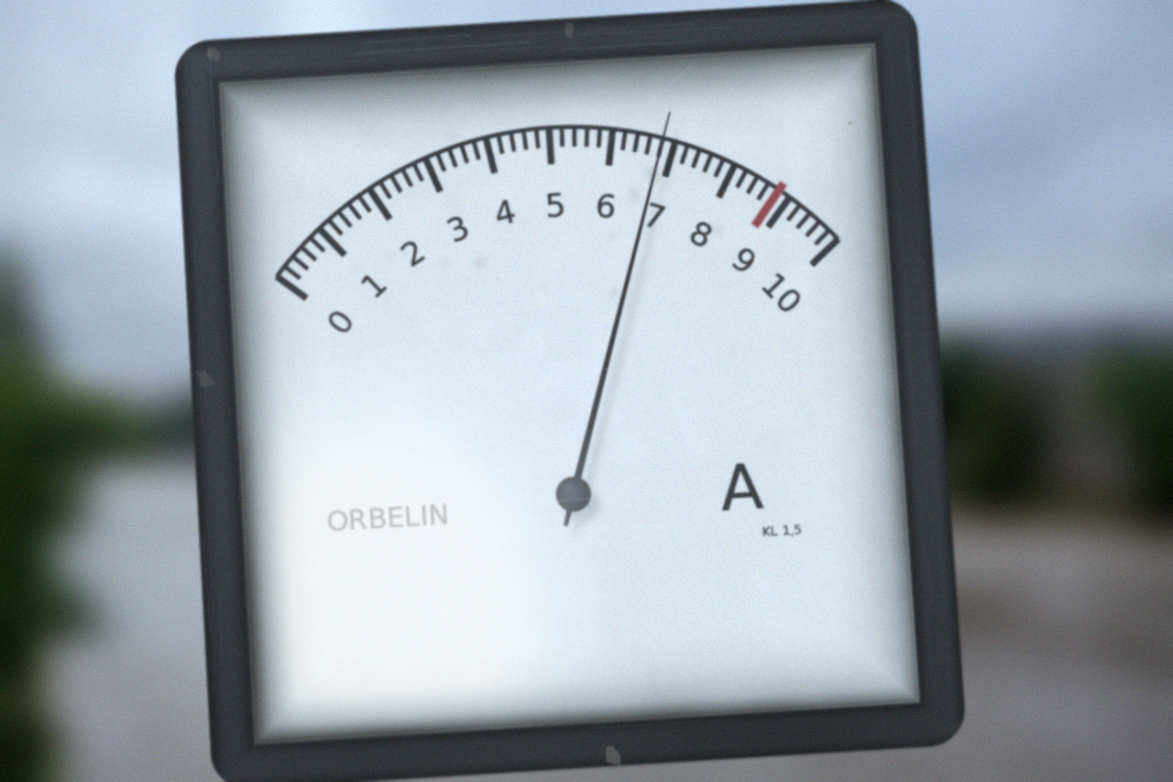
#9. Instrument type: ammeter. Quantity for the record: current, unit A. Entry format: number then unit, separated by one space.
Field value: 6.8 A
